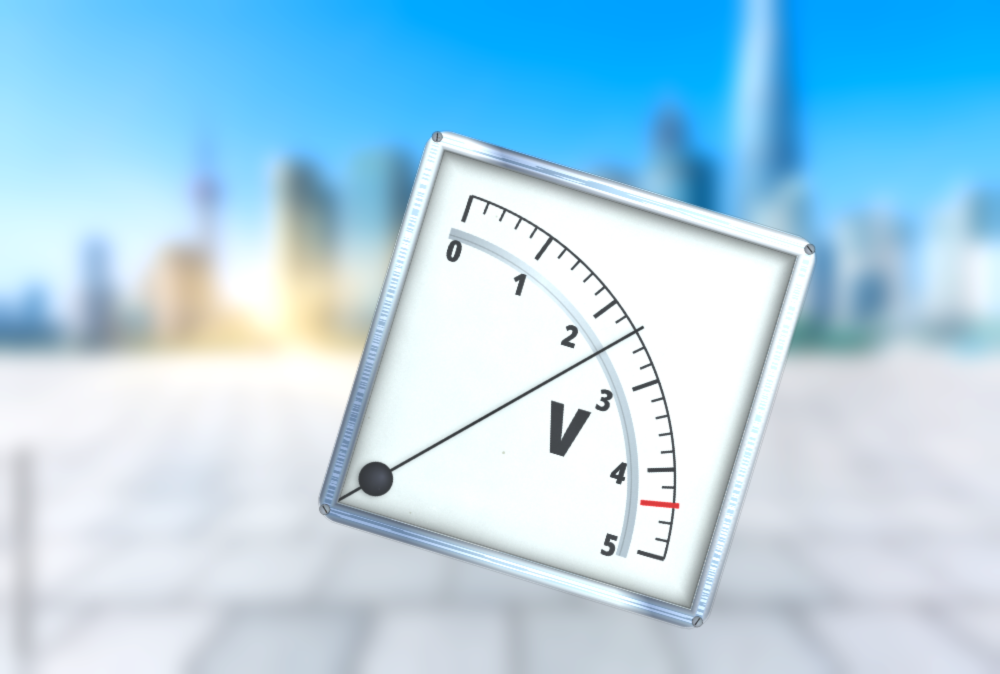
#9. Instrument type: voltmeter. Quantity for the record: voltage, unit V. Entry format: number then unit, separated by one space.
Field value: 2.4 V
